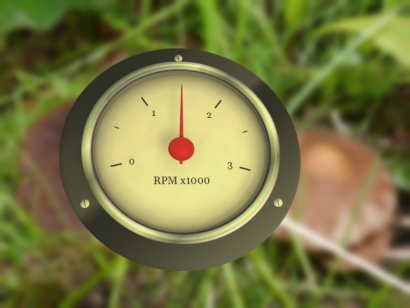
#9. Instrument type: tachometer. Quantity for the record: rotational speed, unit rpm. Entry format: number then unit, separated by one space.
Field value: 1500 rpm
